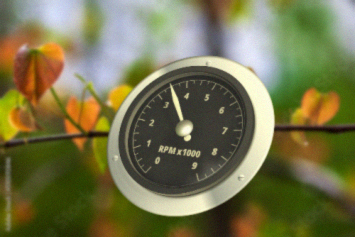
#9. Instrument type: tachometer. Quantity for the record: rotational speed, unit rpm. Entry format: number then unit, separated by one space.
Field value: 3500 rpm
